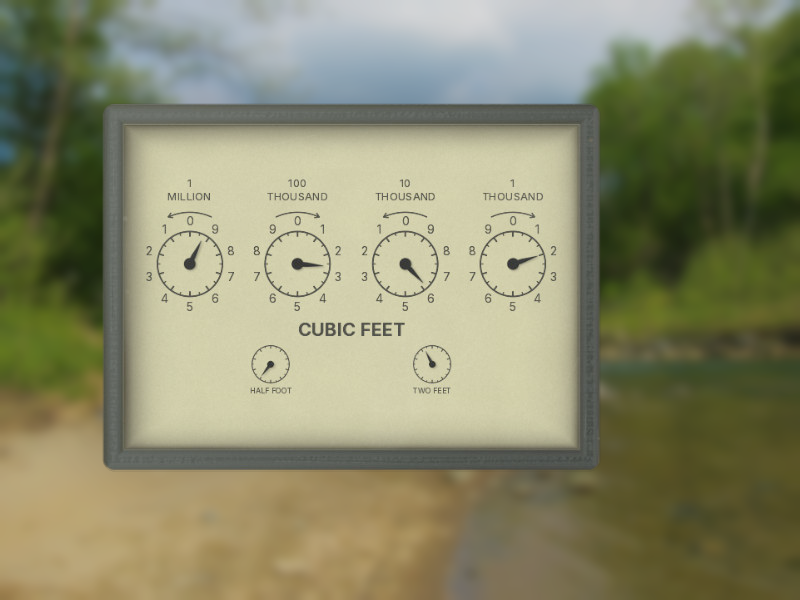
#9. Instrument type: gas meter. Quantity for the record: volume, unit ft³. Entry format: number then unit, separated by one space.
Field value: 926200 ft³
